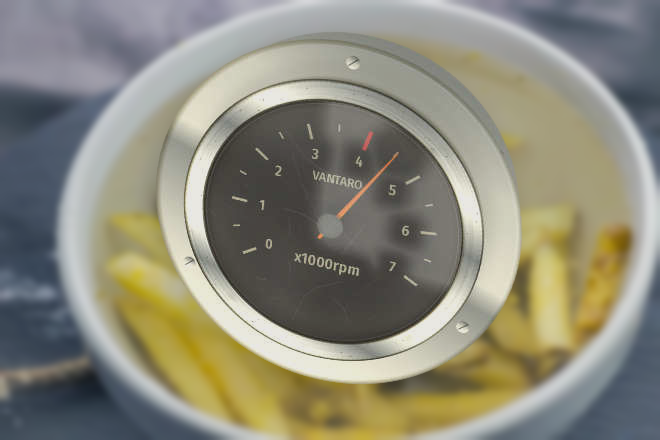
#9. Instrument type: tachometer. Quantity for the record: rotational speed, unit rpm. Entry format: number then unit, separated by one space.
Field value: 4500 rpm
